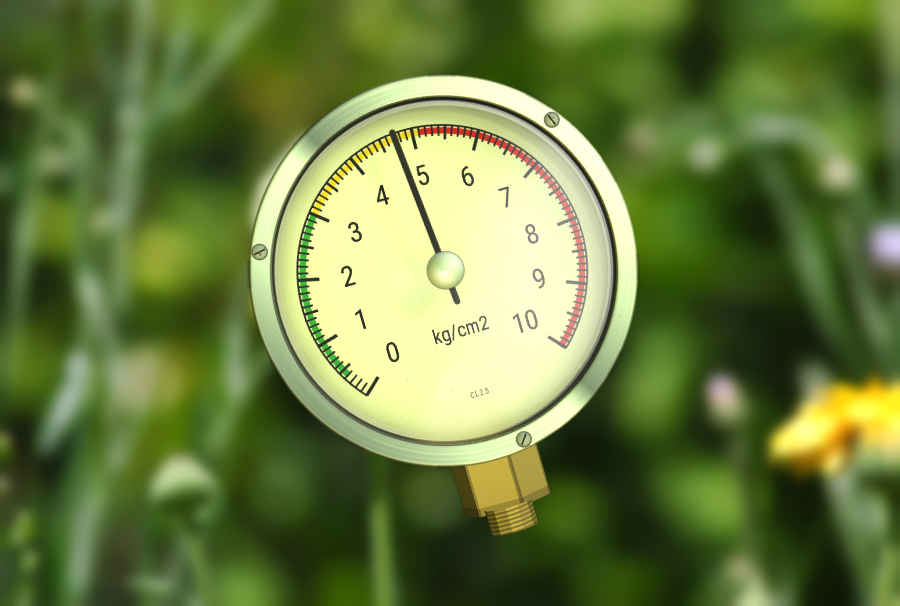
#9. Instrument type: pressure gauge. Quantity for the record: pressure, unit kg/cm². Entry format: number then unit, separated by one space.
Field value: 4.7 kg/cm²
